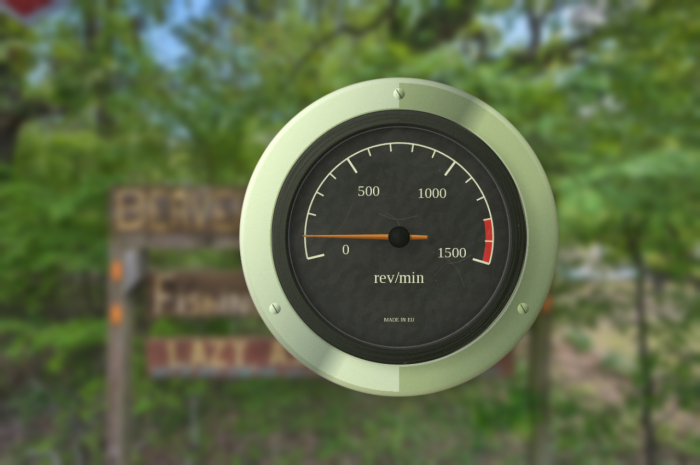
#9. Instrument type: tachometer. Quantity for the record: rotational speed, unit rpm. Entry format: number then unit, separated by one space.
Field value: 100 rpm
